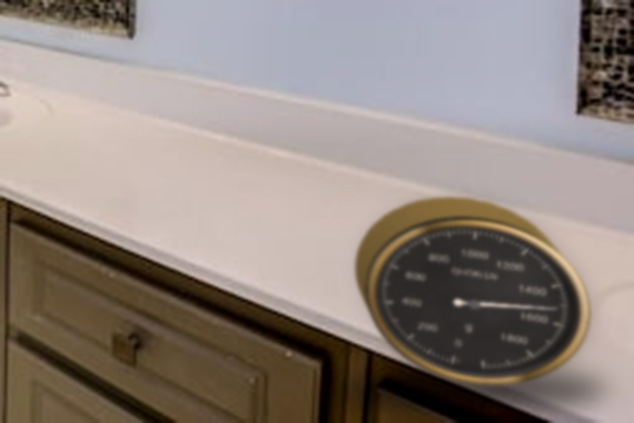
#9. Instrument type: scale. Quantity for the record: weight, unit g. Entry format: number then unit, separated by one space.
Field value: 1500 g
